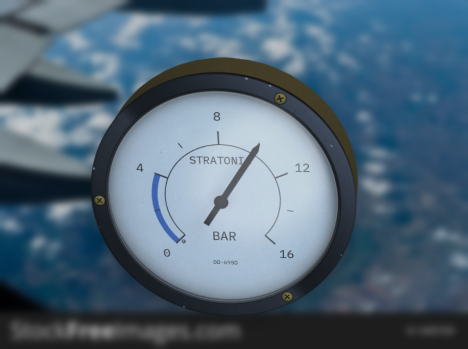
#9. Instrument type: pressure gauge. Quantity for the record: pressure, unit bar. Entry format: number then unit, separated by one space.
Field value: 10 bar
